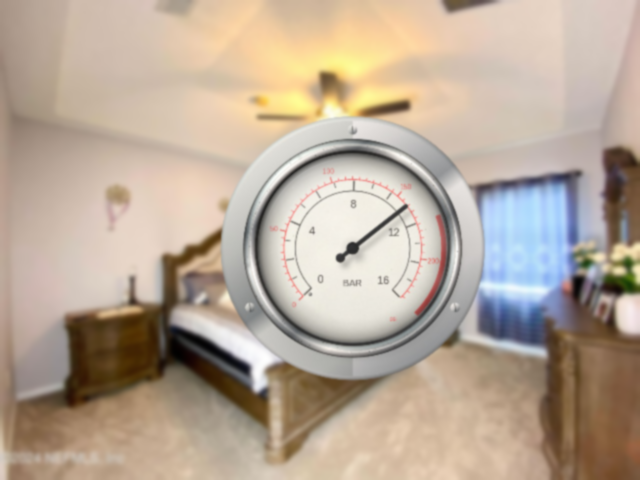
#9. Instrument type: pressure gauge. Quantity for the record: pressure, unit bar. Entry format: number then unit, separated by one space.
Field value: 11 bar
